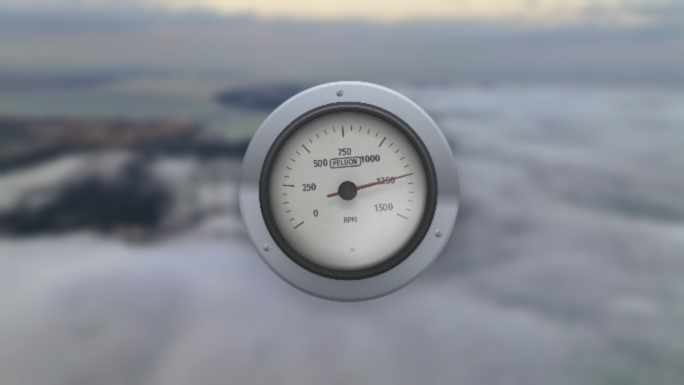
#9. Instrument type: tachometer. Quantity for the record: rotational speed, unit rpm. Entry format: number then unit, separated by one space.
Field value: 1250 rpm
